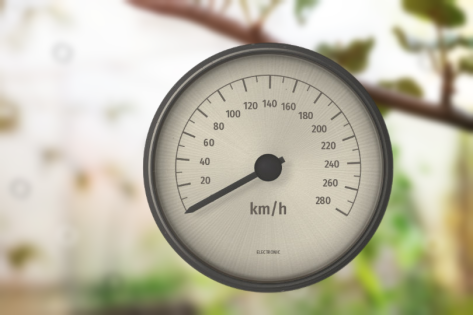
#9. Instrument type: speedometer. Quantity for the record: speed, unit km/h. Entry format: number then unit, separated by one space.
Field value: 0 km/h
